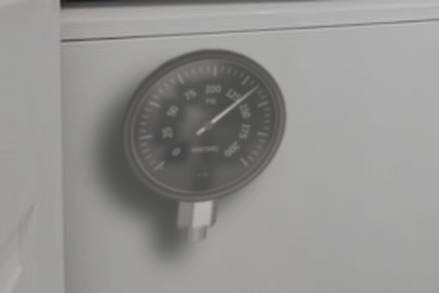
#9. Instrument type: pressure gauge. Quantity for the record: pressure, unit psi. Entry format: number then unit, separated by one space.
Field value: 135 psi
